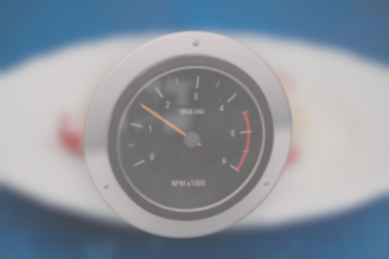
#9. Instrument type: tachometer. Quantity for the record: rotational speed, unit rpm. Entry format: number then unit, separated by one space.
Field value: 1500 rpm
